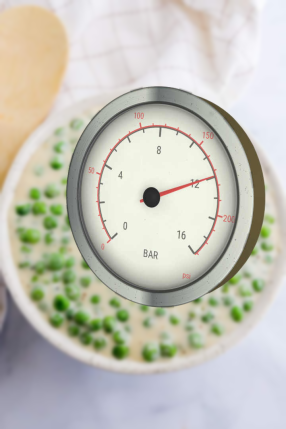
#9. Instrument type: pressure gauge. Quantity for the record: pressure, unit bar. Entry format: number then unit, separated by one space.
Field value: 12 bar
